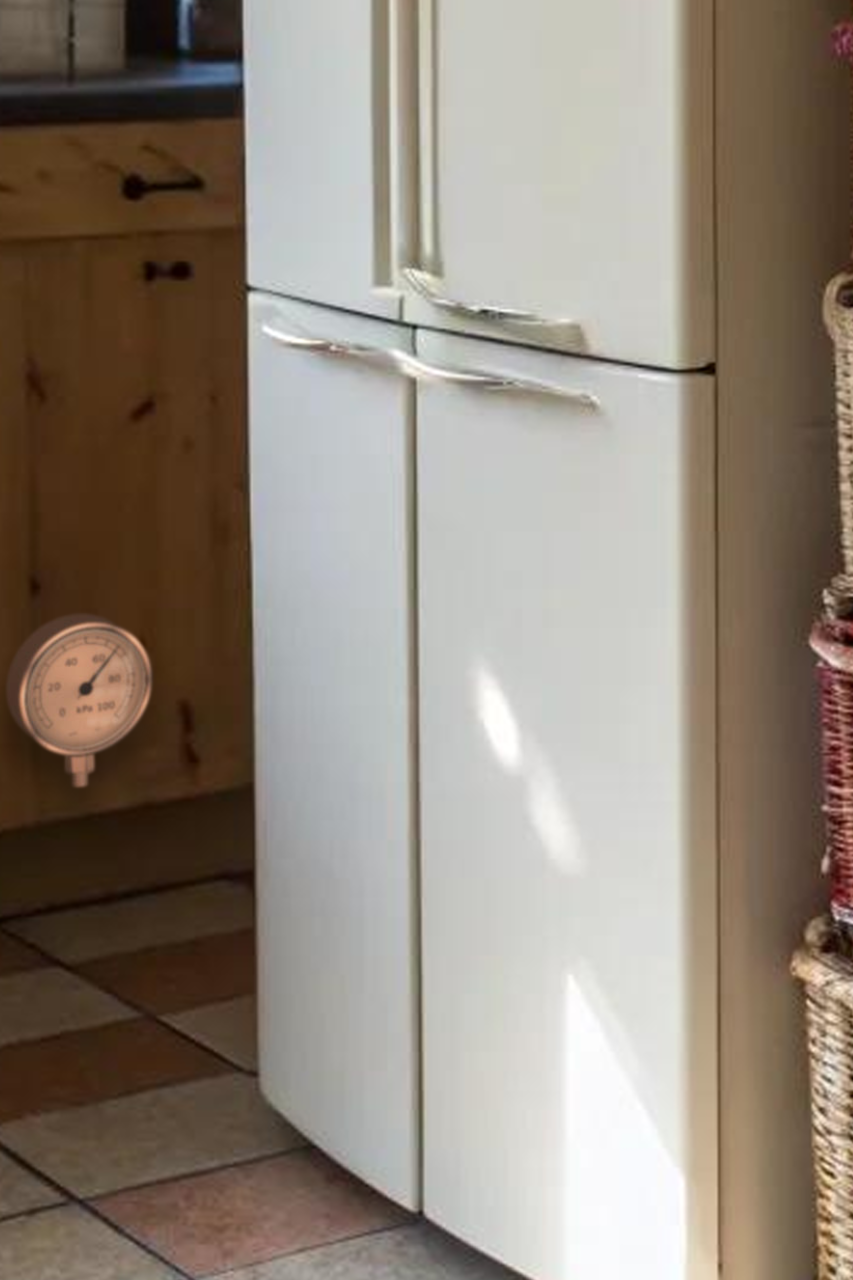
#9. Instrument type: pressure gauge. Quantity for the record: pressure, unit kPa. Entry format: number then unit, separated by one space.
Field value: 65 kPa
